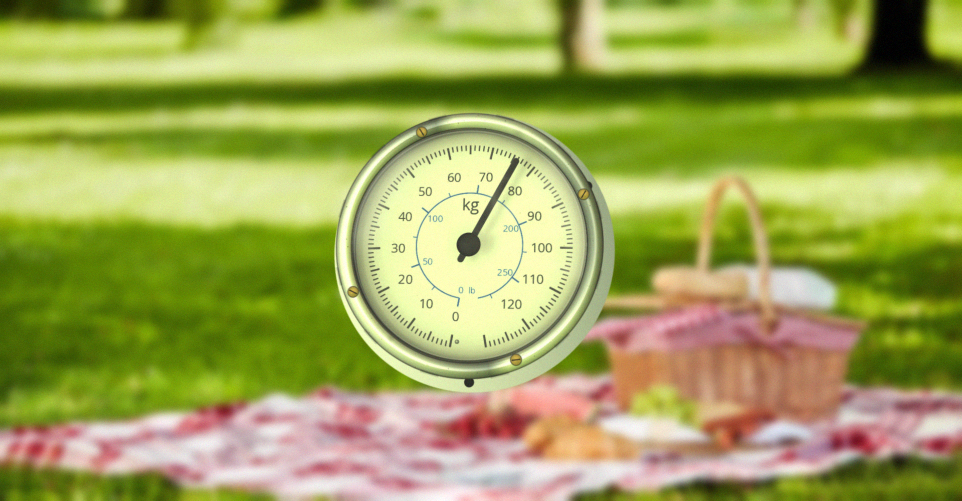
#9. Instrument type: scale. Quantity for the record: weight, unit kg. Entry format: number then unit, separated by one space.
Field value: 76 kg
